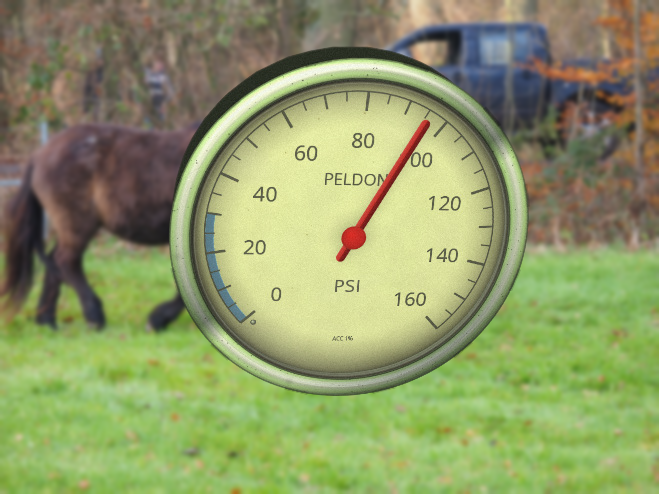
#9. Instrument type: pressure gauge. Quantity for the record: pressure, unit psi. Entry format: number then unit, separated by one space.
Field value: 95 psi
